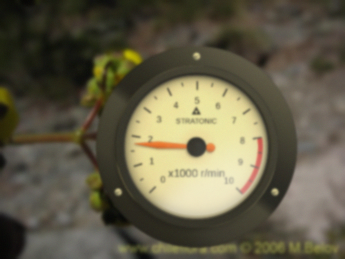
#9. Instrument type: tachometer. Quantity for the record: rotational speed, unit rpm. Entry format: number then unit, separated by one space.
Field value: 1750 rpm
